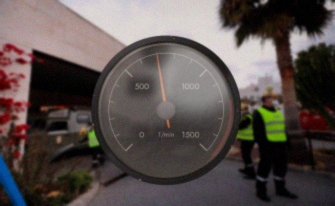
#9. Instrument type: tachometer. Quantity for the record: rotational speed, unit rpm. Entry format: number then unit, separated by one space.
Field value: 700 rpm
